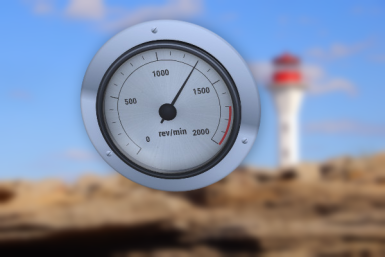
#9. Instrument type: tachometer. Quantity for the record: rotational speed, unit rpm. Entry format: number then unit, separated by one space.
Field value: 1300 rpm
